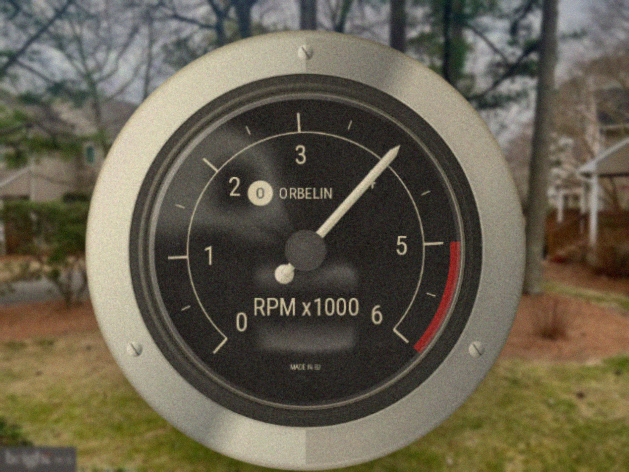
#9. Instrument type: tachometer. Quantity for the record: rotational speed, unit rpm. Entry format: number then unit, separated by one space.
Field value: 4000 rpm
